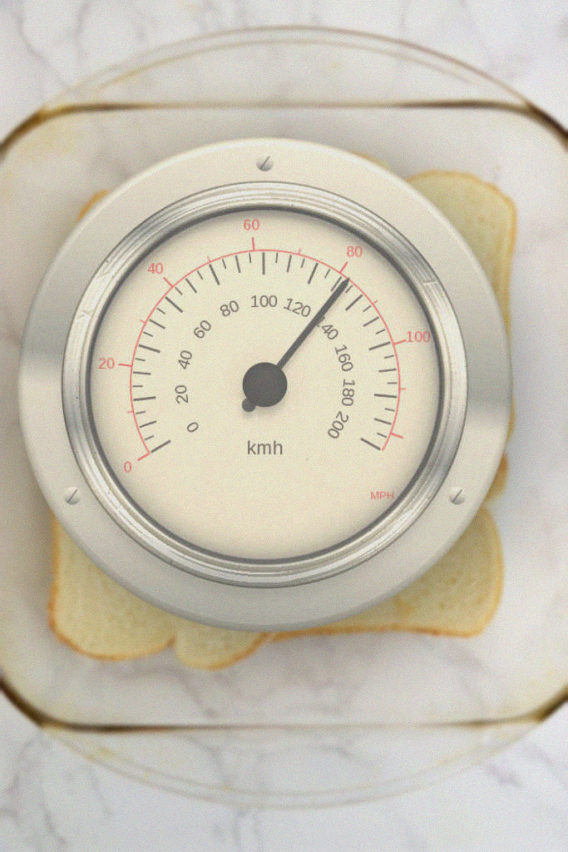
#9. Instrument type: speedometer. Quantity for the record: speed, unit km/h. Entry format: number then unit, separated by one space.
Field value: 132.5 km/h
